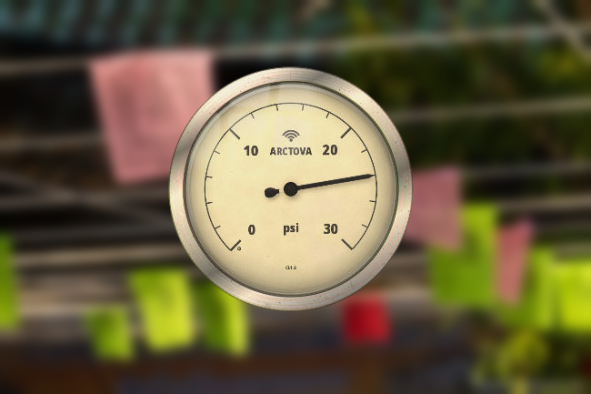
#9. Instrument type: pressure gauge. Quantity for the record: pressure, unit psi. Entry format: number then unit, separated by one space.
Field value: 24 psi
